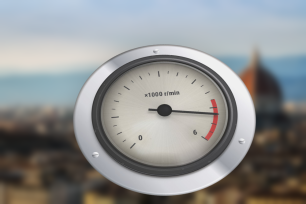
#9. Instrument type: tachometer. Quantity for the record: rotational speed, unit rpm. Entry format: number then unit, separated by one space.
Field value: 5250 rpm
